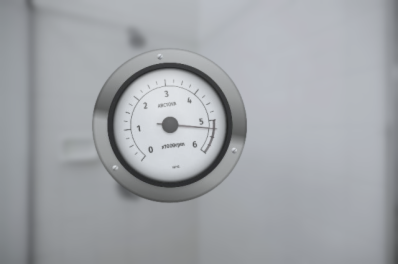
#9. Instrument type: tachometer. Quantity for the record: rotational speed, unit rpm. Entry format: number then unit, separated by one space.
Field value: 5250 rpm
